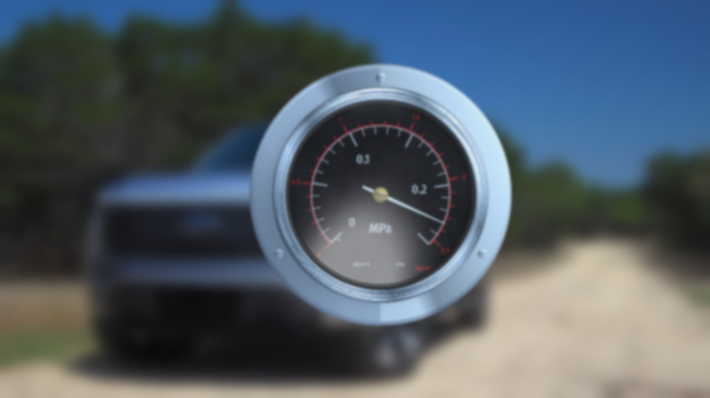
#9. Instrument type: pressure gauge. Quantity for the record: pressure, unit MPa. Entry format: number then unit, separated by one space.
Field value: 0.23 MPa
